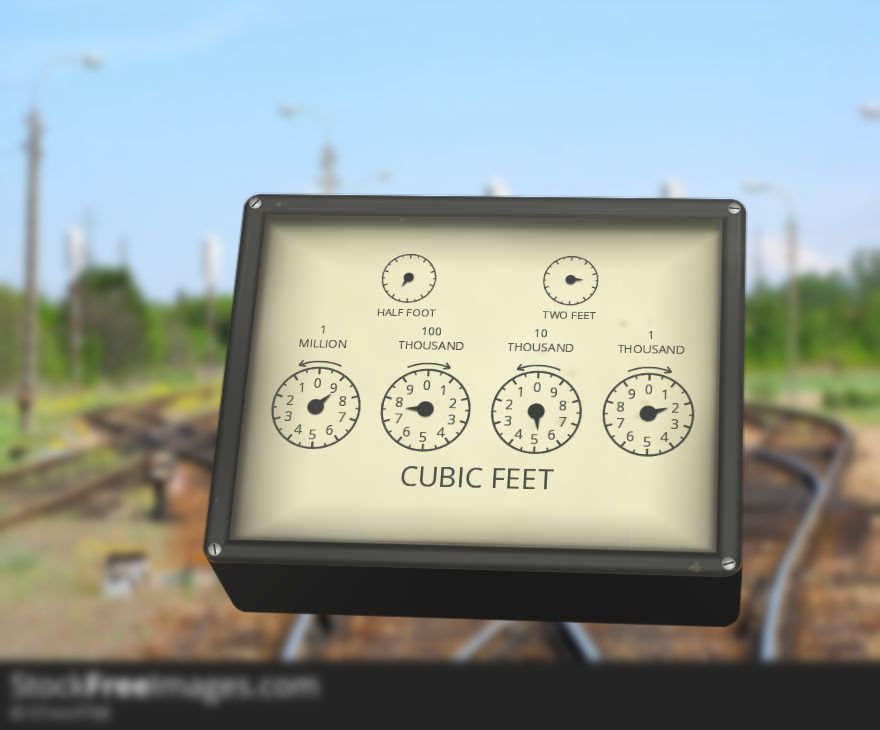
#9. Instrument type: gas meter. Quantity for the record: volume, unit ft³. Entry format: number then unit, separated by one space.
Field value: 875200 ft³
